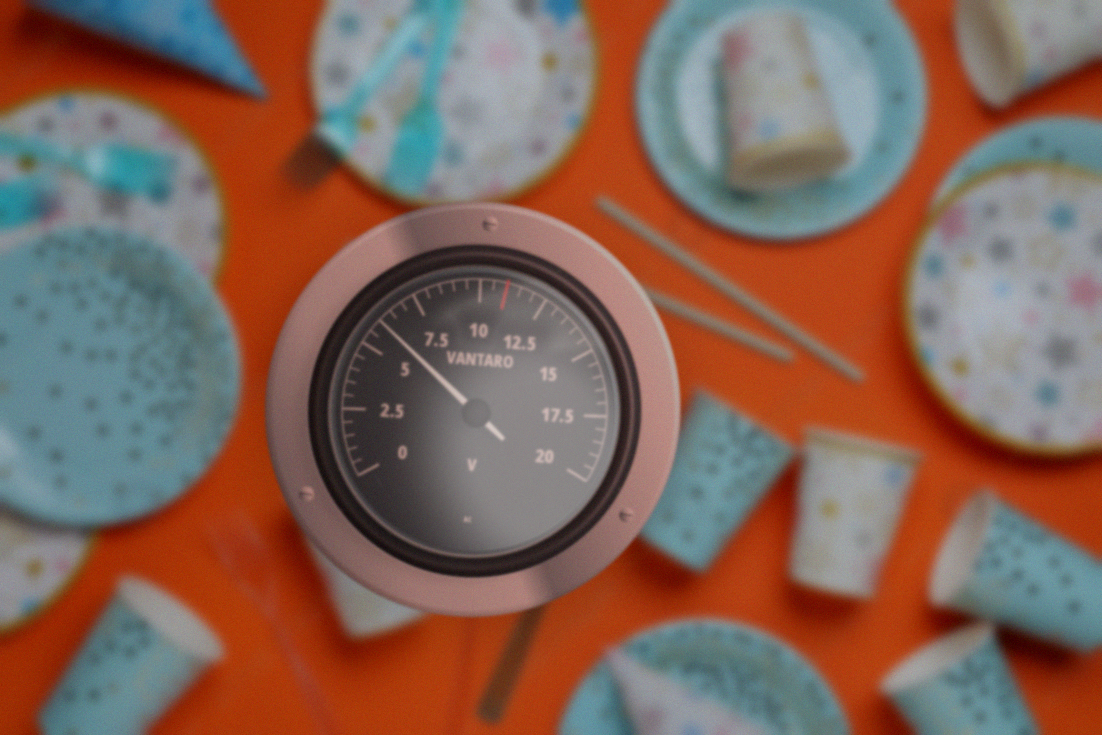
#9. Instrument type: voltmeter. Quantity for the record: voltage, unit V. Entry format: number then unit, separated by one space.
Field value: 6 V
